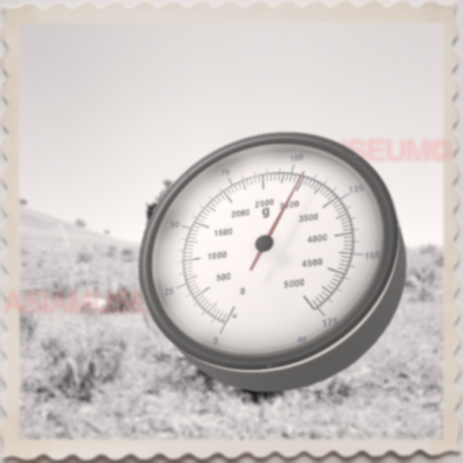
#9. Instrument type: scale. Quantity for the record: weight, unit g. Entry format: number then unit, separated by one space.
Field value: 3000 g
